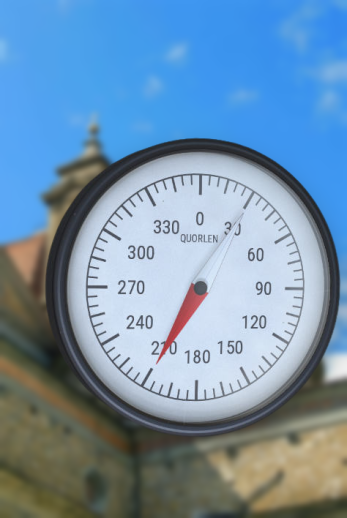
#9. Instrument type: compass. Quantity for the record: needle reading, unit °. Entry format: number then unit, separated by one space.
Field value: 210 °
